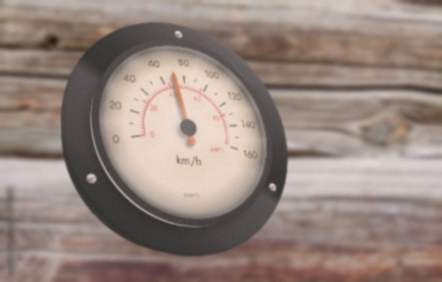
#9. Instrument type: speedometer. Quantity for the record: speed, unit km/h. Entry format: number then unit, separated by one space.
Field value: 70 km/h
